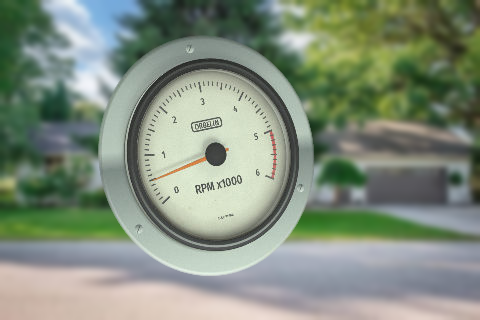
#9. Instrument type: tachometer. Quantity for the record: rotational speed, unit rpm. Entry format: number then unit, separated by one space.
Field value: 500 rpm
